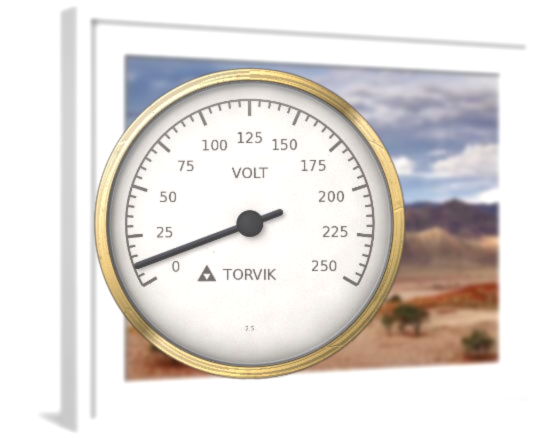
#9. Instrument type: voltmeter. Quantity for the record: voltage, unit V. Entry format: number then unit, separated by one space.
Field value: 10 V
